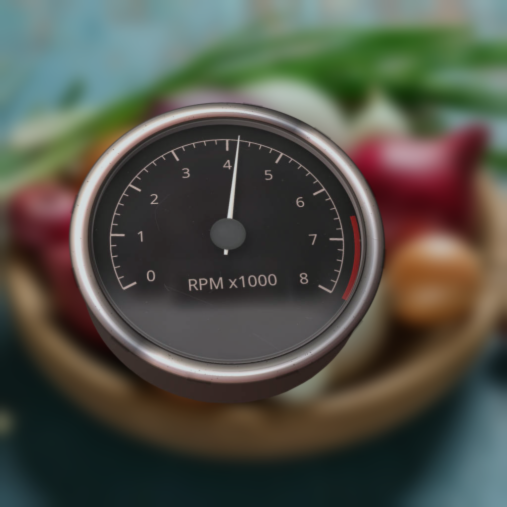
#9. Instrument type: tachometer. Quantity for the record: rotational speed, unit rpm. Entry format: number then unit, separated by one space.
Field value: 4200 rpm
